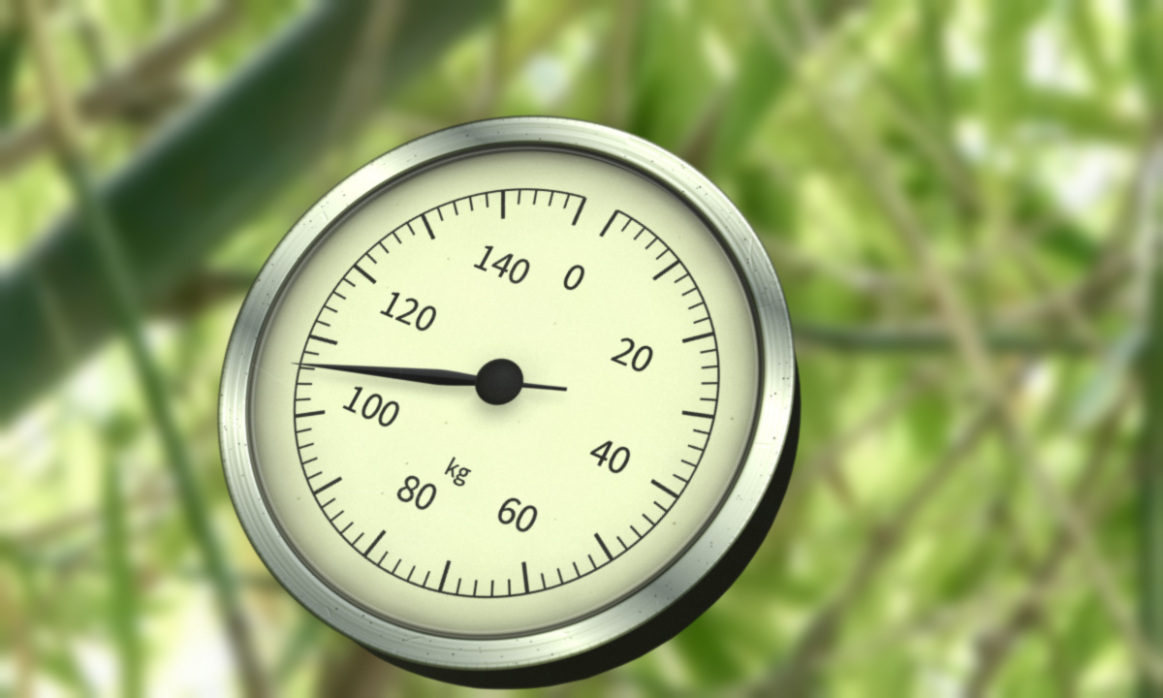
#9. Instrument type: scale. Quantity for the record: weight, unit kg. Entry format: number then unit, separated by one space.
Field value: 106 kg
